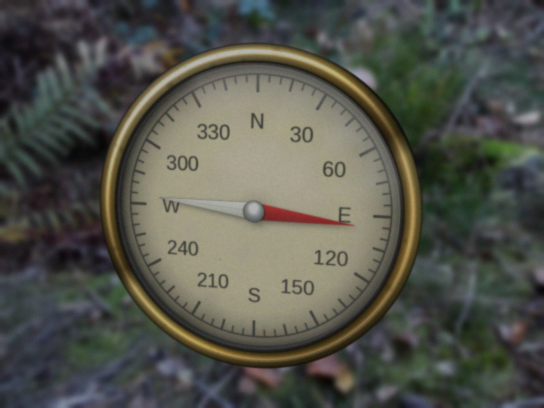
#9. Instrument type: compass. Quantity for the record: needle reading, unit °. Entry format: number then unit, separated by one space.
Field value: 95 °
